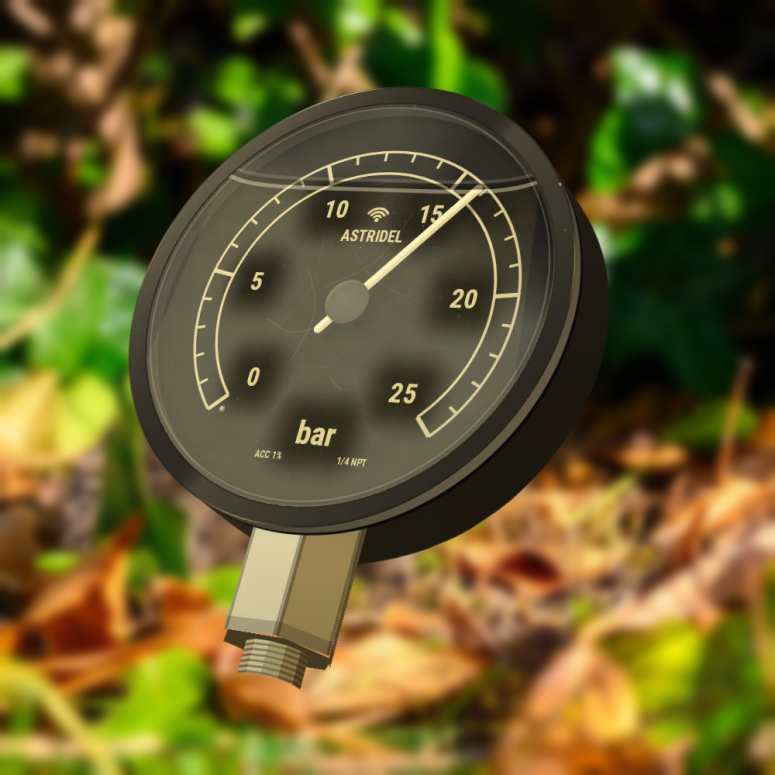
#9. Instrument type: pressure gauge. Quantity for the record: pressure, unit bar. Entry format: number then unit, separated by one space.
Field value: 16 bar
